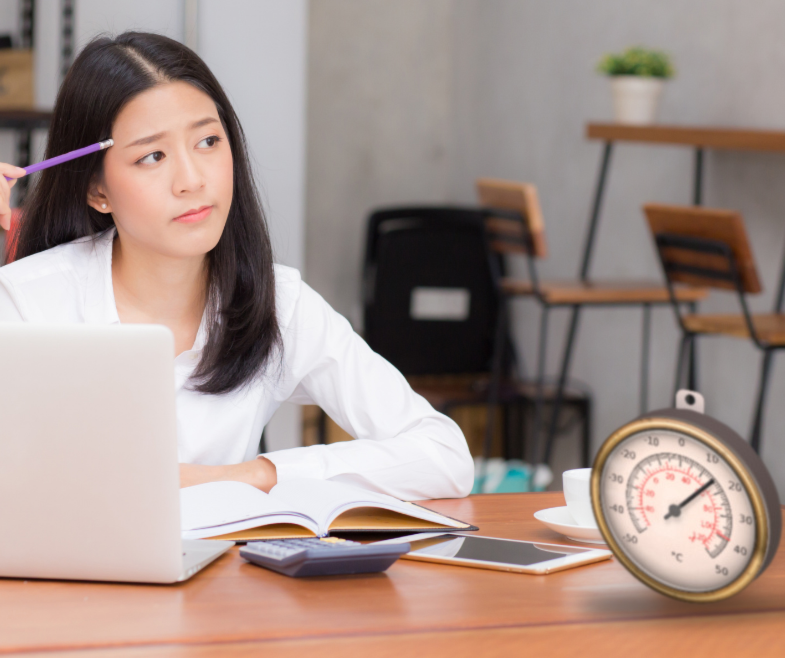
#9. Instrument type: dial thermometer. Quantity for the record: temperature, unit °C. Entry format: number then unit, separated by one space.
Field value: 15 °C
